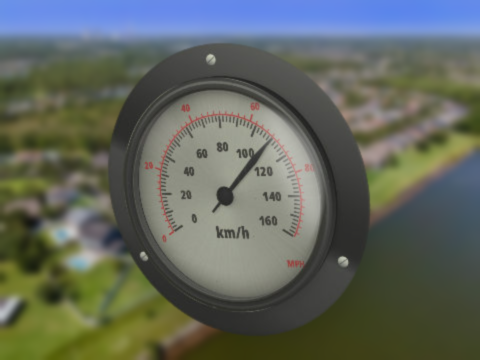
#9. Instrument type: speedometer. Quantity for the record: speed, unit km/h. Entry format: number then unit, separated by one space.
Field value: 110 km/h
